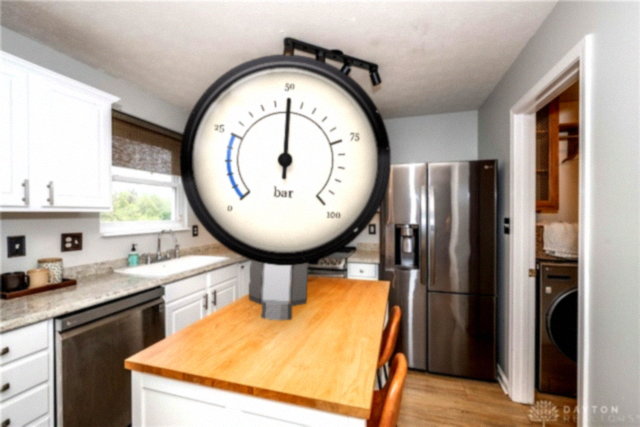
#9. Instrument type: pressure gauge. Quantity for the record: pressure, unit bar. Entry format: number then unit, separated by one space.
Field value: 50 bar
